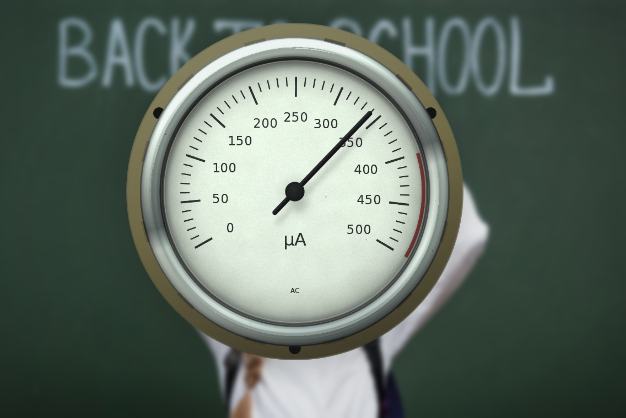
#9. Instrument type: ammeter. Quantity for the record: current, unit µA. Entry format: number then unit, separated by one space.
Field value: 340 µA
